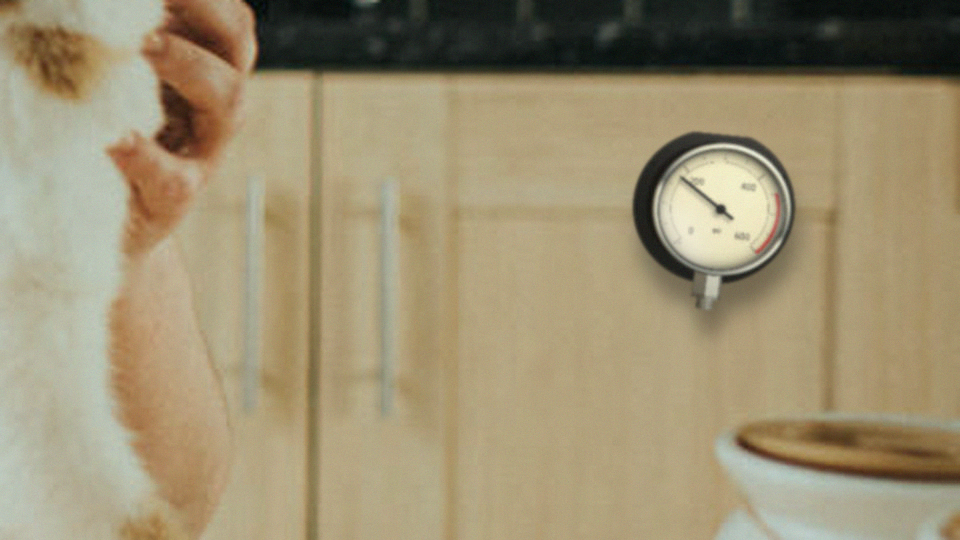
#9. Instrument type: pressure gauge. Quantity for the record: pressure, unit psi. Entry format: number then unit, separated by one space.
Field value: 175 psi
